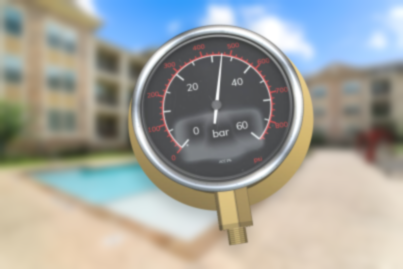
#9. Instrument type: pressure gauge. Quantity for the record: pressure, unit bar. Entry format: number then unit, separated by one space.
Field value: 32.5 bar
